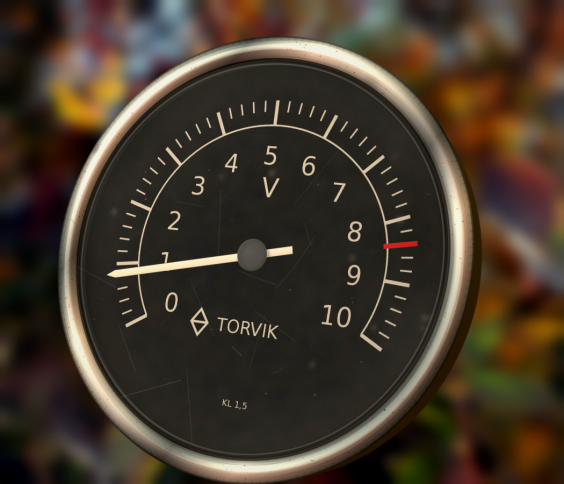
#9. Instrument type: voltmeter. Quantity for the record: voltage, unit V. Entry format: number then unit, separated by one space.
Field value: 0.8 V
